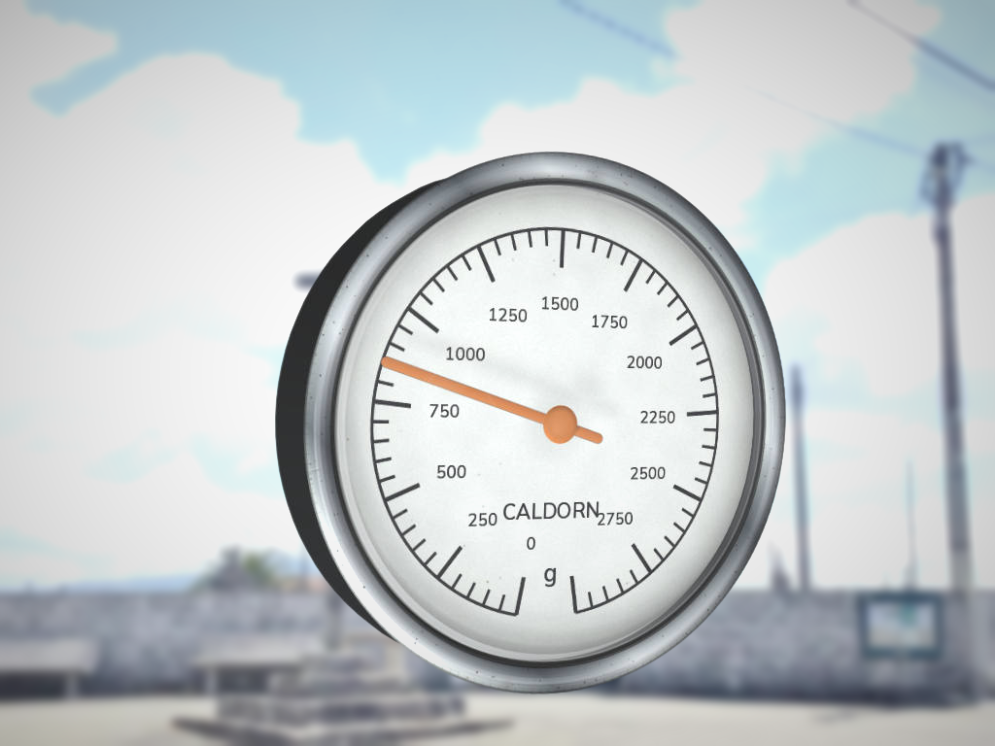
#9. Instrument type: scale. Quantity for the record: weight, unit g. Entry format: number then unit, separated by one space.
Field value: 850 g
